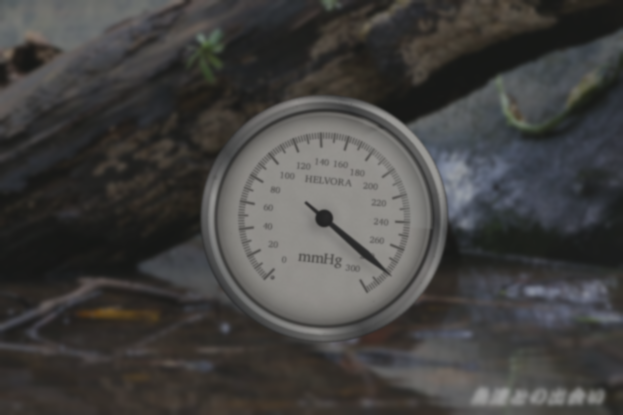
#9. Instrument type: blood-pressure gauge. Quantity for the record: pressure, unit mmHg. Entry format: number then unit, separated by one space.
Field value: 280 mmHg
